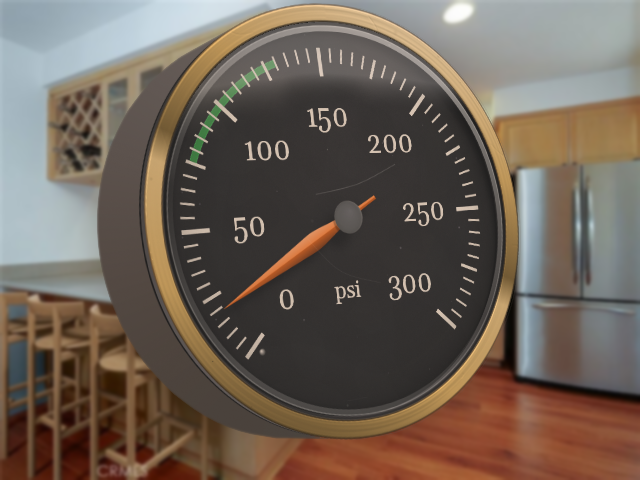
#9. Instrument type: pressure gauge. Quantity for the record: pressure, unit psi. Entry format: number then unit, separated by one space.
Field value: 20 psi
